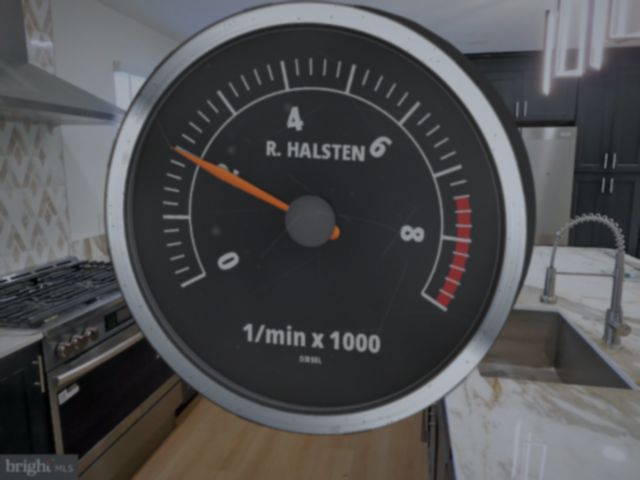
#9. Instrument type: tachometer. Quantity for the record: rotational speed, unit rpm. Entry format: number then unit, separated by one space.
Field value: 2000 rpm
